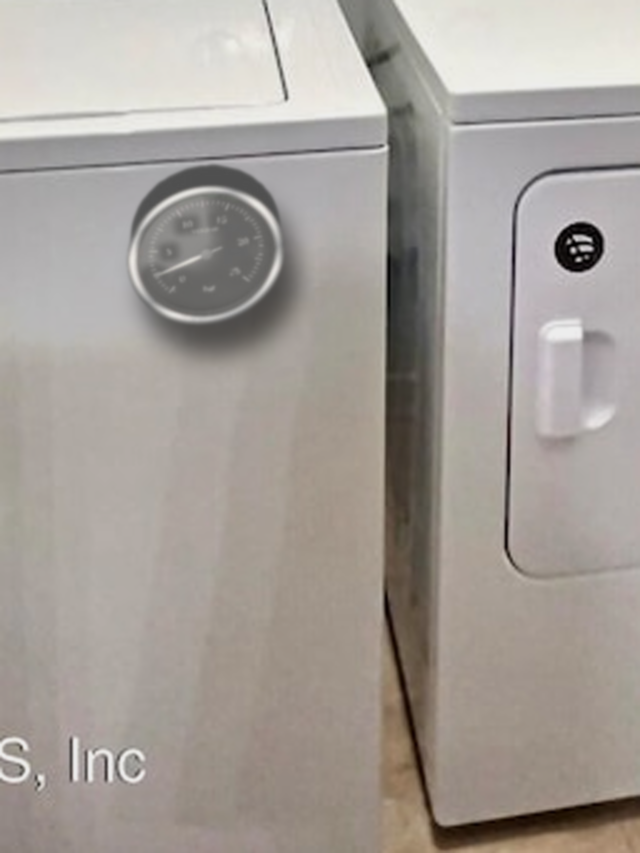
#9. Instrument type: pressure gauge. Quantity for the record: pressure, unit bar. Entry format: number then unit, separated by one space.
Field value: 2.5 bar
